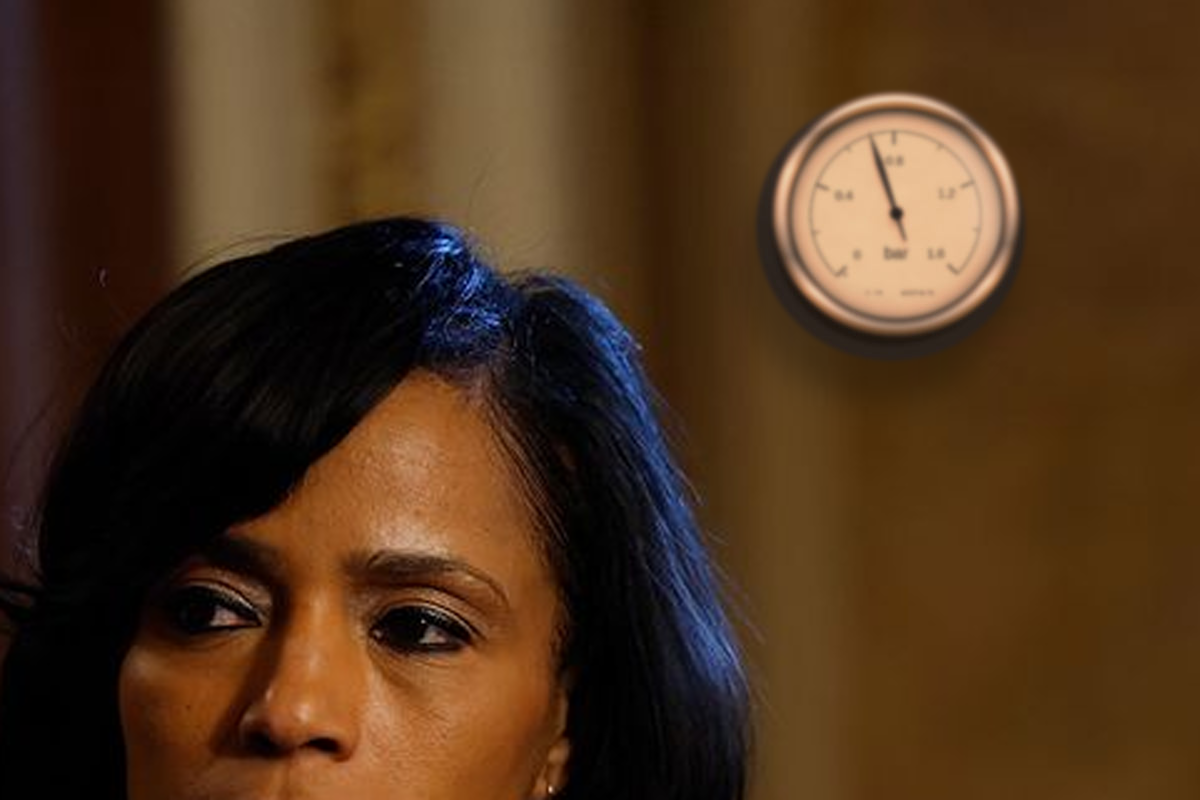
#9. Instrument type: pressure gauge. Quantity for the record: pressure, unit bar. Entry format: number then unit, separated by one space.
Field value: 0.7 bar
